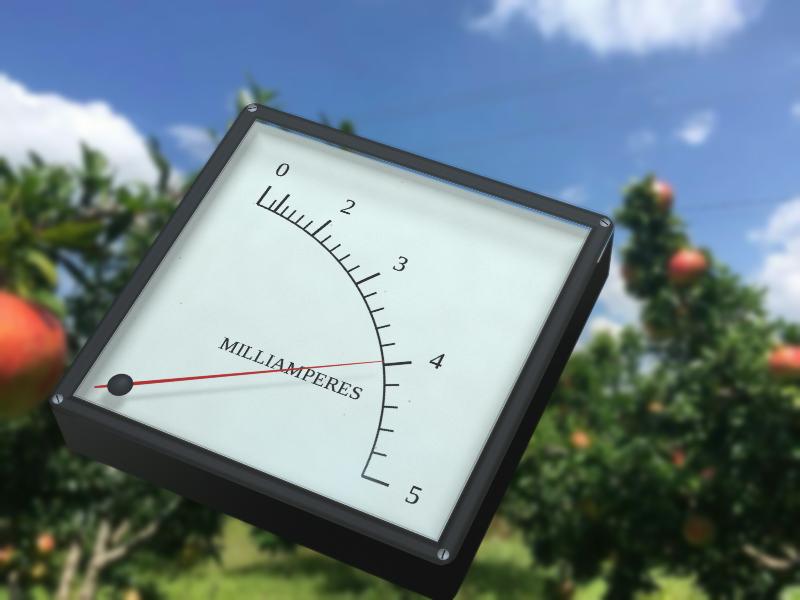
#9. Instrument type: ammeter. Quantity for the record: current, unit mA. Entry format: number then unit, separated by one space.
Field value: 4 mA
